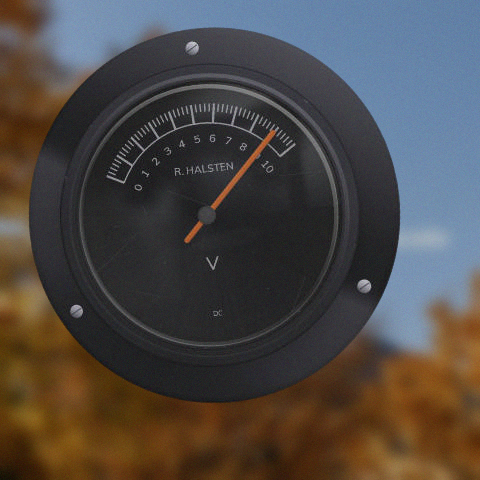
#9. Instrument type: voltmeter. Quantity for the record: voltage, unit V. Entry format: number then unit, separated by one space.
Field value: 9 V
